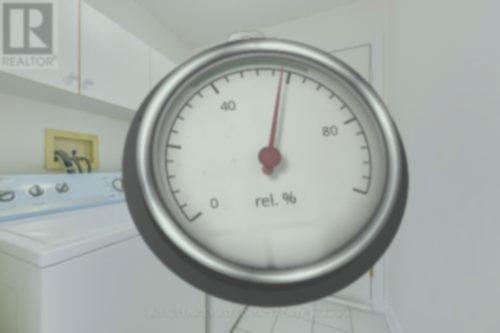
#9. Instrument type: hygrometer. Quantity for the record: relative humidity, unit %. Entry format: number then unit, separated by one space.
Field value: 58 %
